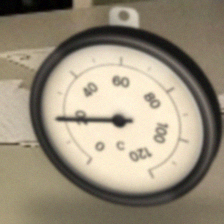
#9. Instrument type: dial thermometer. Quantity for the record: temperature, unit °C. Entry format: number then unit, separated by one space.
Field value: 20 °C
